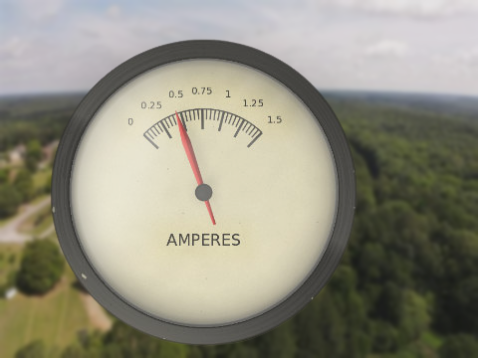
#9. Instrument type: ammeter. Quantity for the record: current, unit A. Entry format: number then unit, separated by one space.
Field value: 0.45 A
